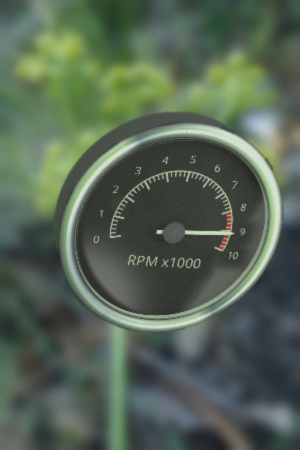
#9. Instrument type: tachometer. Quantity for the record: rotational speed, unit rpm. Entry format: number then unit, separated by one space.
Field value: 9000 rpm
